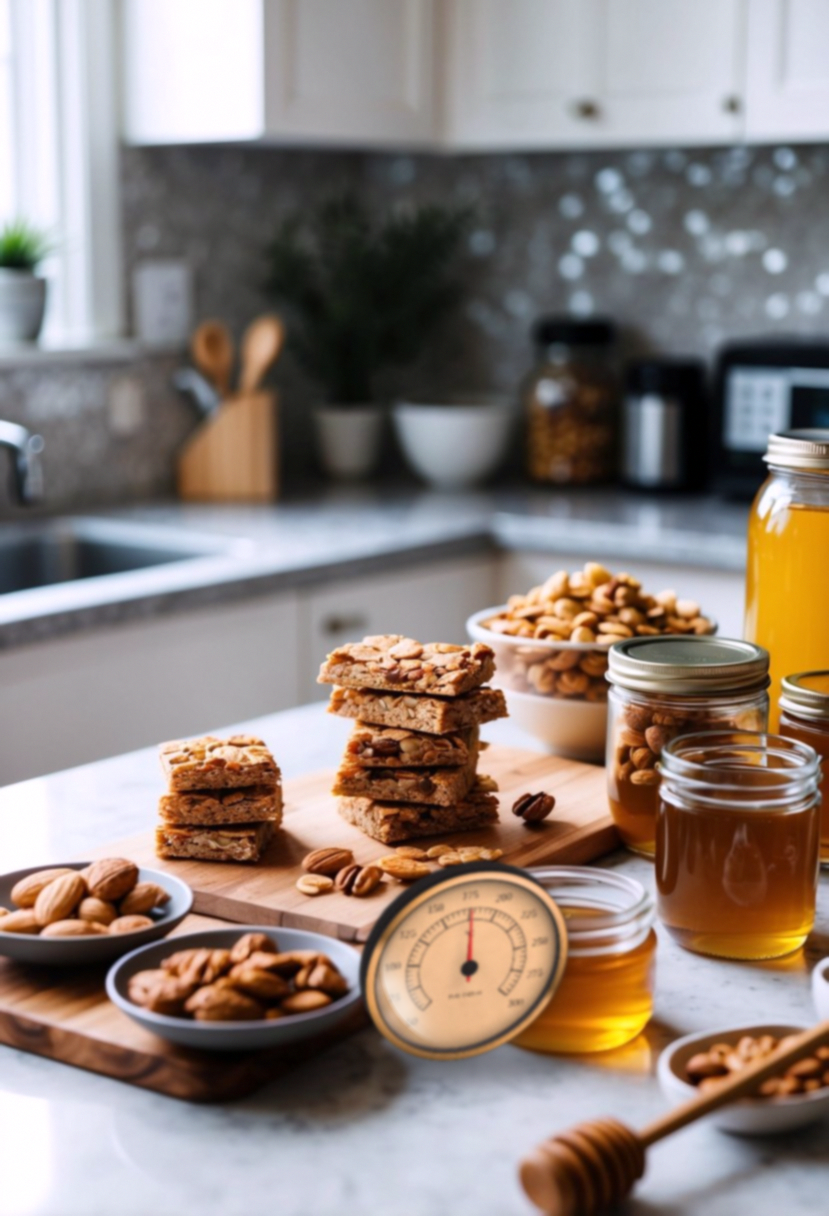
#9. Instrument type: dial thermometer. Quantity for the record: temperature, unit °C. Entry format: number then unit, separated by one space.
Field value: 175 °C
